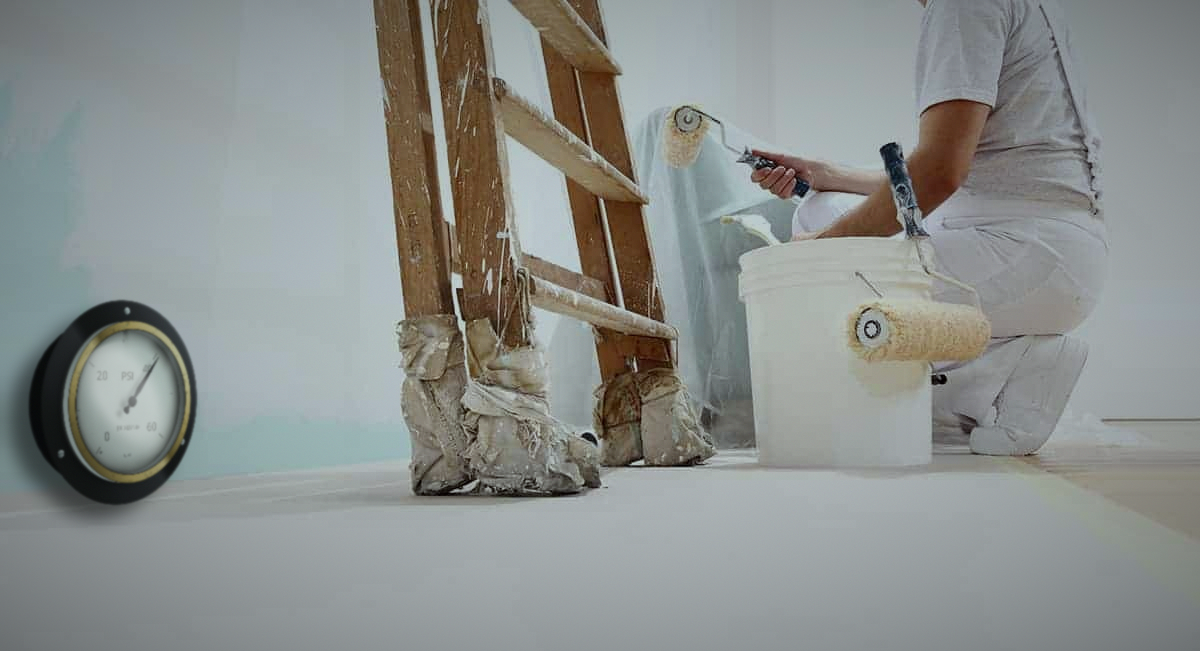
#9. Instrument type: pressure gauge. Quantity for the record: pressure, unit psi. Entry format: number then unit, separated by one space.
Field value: 40 psi
